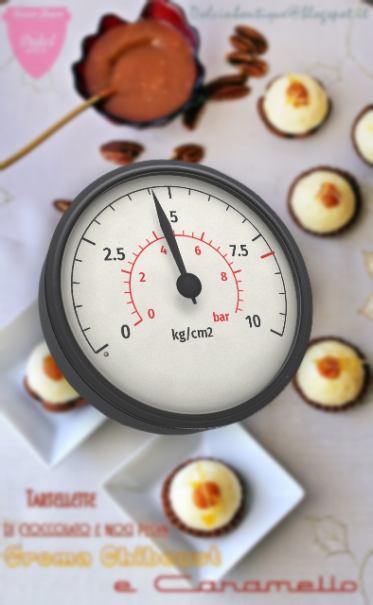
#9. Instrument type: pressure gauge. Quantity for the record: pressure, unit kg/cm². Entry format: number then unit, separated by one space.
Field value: 4.5 kg/cm²
